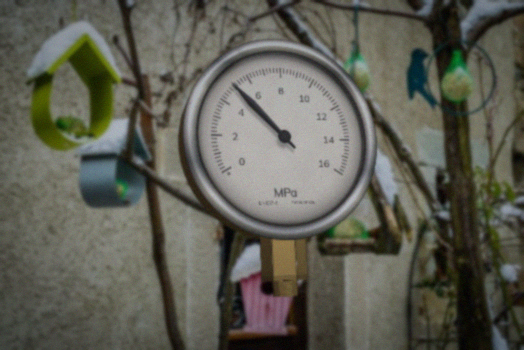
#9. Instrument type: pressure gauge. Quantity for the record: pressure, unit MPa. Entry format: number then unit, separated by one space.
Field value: 5 MPa
